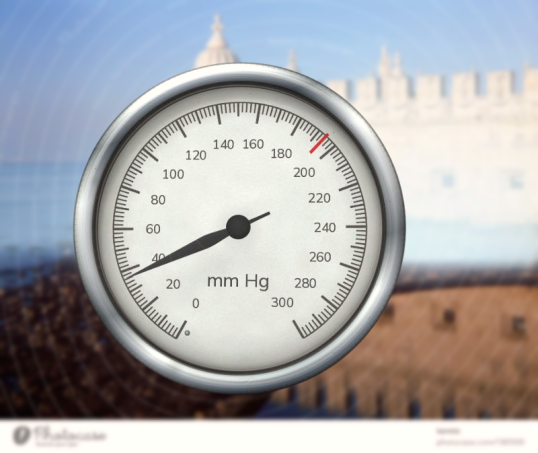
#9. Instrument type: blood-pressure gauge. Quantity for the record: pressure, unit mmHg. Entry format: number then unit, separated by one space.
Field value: 36 mmHg
